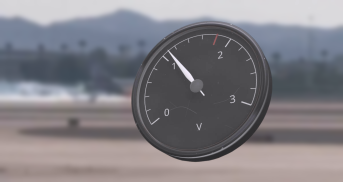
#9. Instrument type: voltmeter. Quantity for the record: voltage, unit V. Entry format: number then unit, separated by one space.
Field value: 1.1 V
